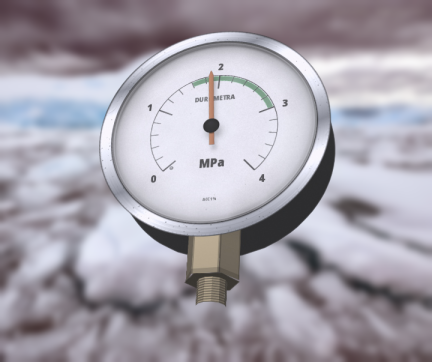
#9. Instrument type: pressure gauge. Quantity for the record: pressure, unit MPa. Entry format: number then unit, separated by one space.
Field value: 1.9 MPa
